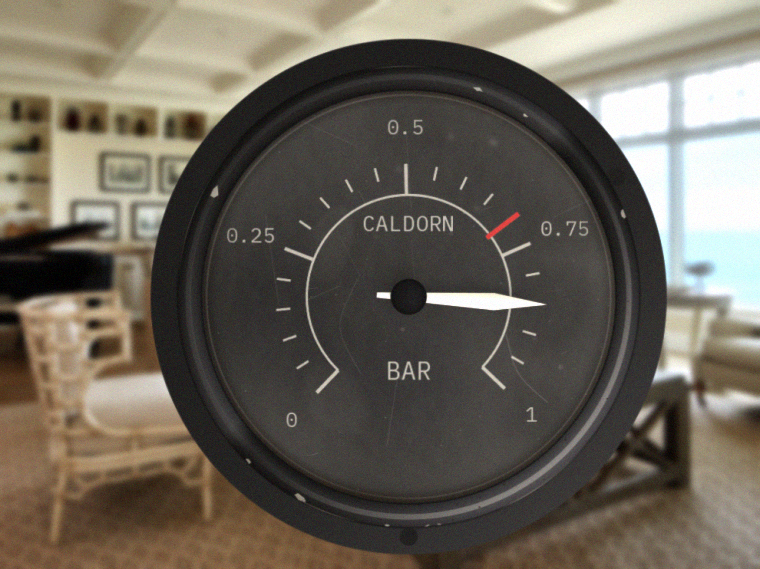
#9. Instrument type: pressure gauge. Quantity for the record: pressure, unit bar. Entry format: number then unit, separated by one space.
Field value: 0.85 bar
